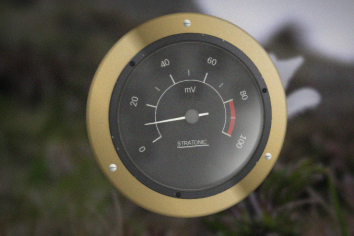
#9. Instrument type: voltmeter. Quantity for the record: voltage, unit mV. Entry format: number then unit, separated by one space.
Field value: 10 mV
